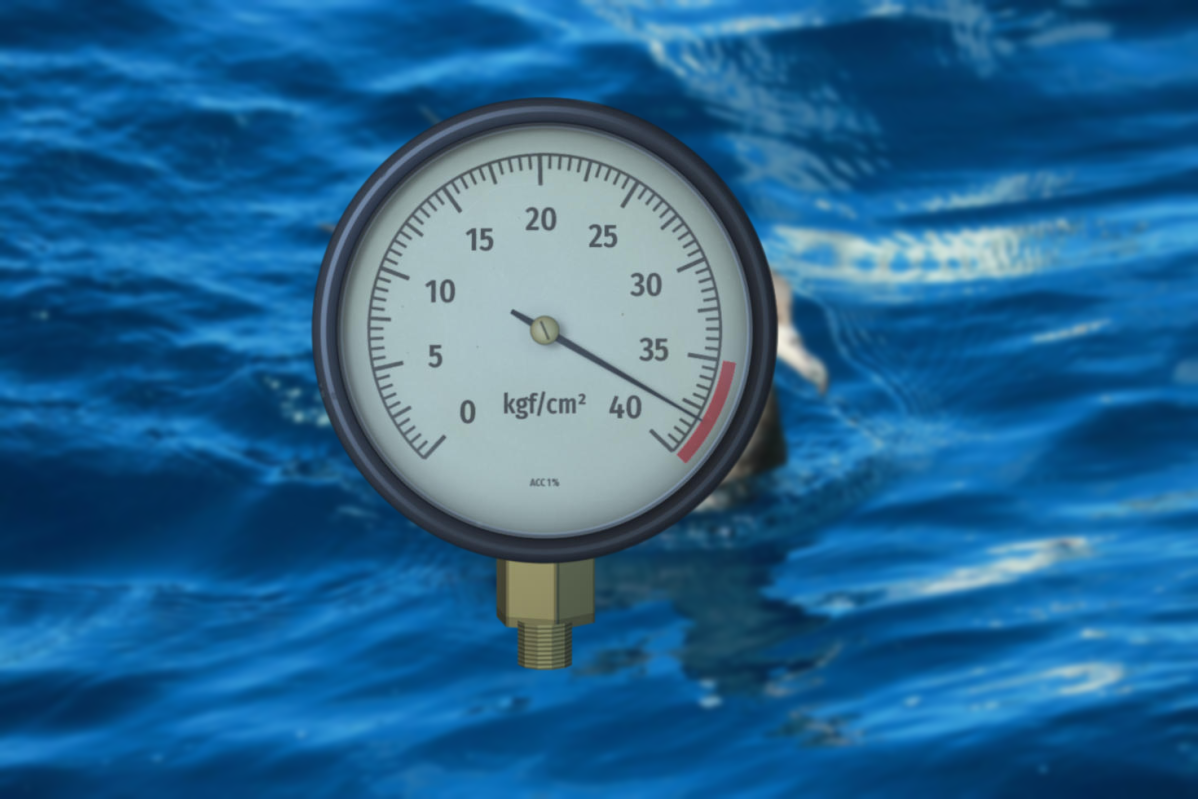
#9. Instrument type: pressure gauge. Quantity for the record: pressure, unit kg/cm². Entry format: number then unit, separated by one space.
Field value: 38 kg/cm²
